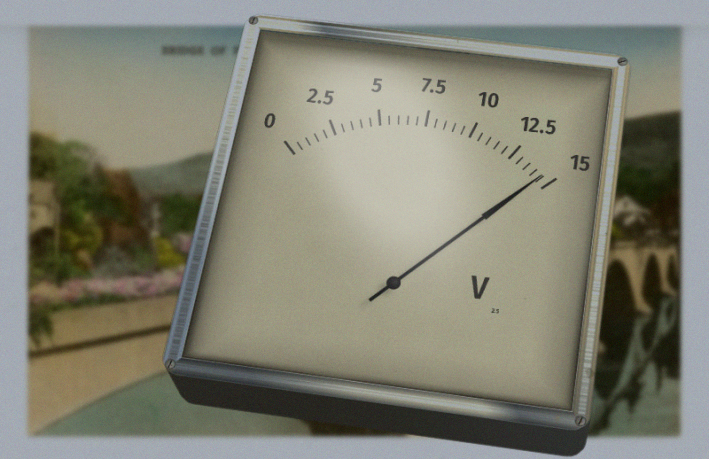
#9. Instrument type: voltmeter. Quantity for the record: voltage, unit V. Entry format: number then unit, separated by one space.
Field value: 14.5 V
